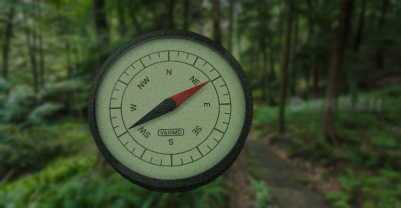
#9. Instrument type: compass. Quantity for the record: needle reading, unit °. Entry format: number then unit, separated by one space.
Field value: 60 °
